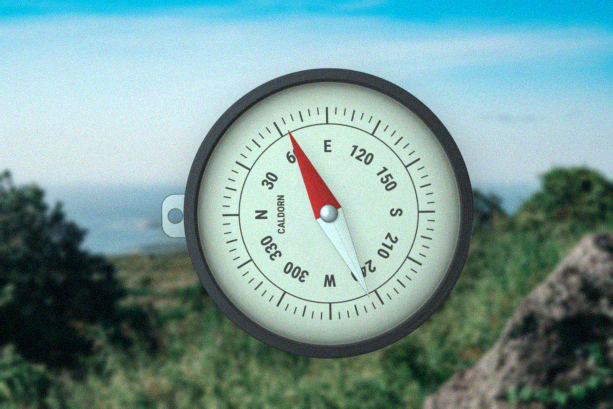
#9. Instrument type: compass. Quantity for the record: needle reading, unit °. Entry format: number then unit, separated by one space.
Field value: 65 °
